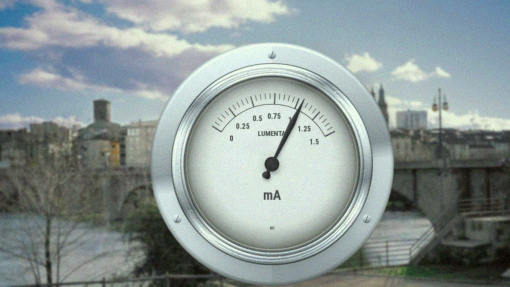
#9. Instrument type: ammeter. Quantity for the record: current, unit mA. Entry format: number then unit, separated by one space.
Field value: 1.05 mA
